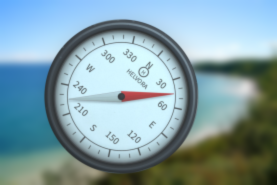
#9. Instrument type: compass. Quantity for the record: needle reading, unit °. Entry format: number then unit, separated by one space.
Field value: 45 °
